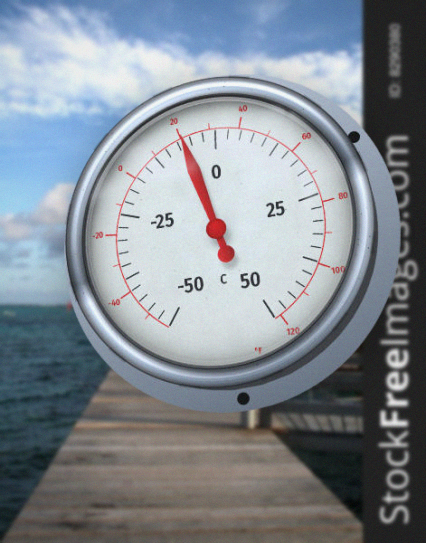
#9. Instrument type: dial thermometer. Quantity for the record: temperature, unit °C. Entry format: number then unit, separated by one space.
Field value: -6.25 °C
